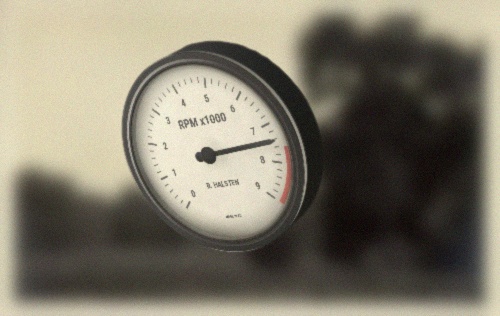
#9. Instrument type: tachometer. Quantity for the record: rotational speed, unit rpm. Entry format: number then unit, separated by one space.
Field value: 7400 rpm
